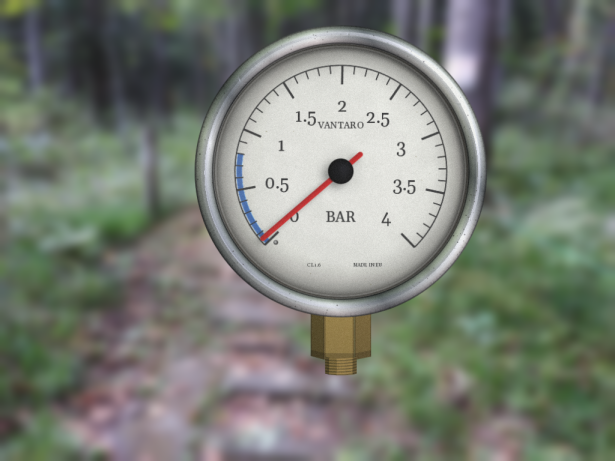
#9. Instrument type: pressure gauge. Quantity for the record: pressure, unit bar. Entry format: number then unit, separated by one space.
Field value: 0.05 bar
